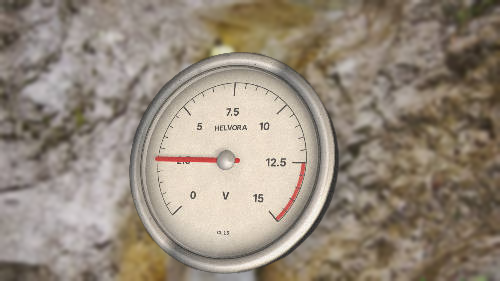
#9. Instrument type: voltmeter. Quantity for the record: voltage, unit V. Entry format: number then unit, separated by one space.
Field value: 2.5 V
